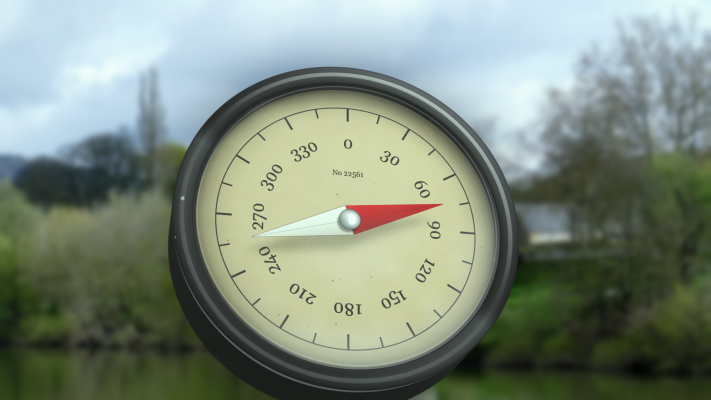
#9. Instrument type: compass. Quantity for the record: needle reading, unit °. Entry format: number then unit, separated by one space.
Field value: 75 °
